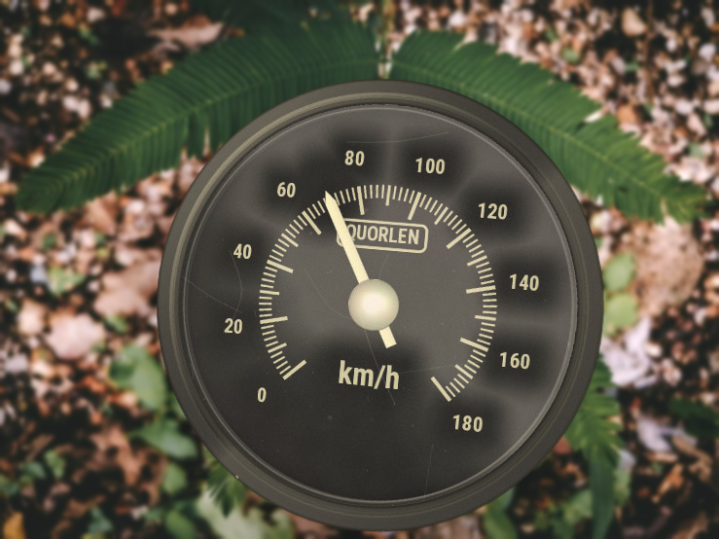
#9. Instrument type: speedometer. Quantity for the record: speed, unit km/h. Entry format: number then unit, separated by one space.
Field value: 70 km/h
